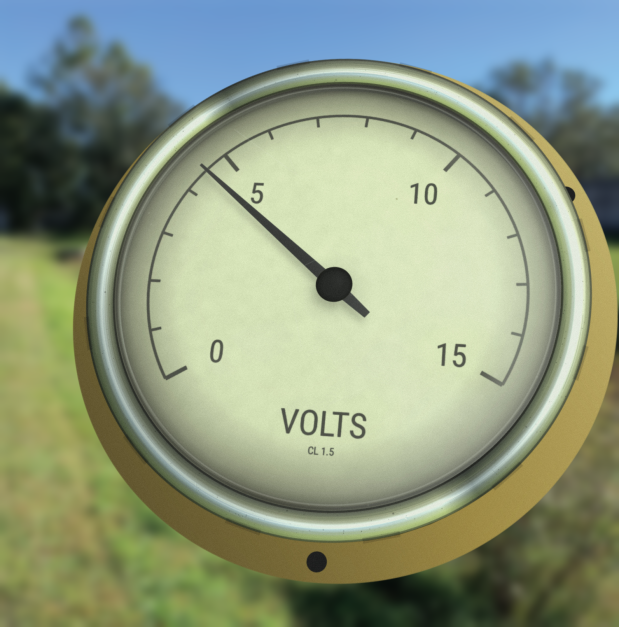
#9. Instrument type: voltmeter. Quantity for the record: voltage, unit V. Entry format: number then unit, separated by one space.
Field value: 4.5 V
